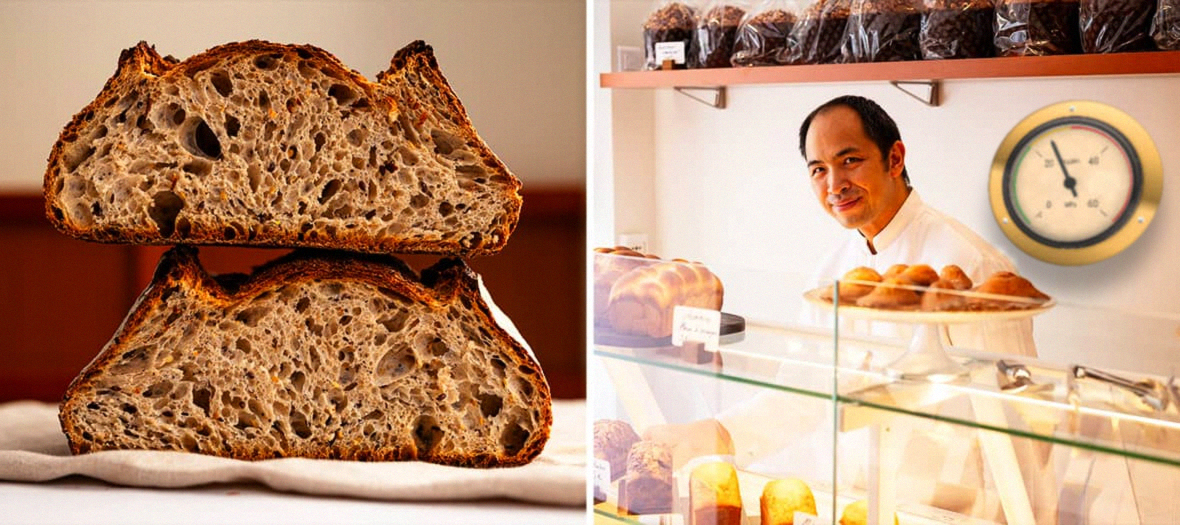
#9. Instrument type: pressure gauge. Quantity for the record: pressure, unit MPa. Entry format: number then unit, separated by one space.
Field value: 25 MPa
